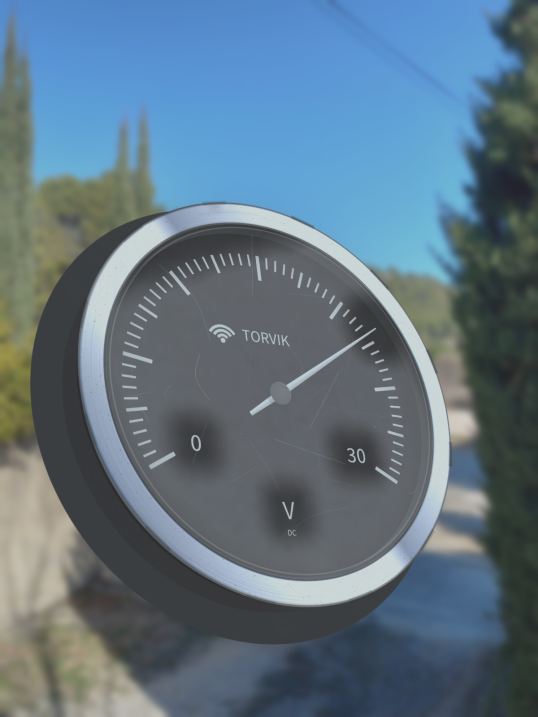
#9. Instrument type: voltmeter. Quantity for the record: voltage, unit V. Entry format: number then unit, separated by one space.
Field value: 22 V
